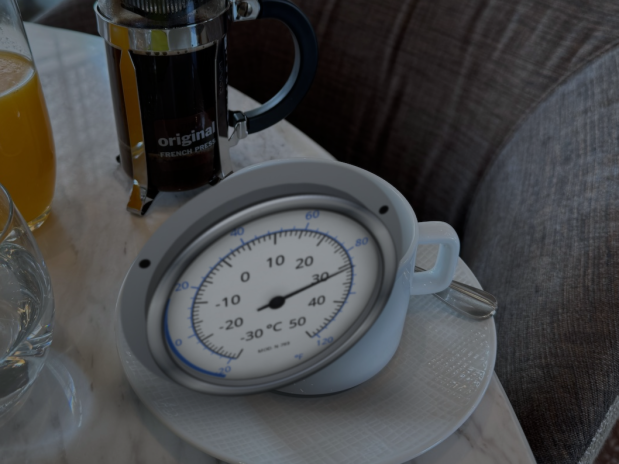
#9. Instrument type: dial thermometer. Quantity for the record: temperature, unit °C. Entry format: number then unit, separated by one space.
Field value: 30 °C
